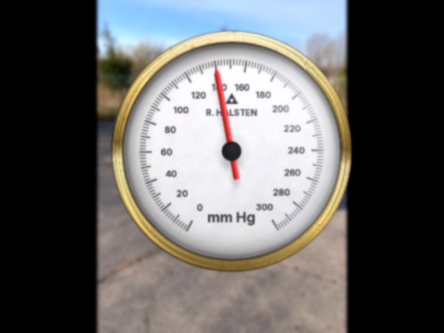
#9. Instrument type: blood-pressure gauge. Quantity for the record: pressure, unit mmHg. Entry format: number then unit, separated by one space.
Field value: 140 mmHg
